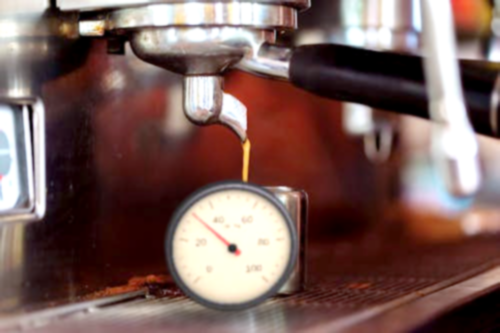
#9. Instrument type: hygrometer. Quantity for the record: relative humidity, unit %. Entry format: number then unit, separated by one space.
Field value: 32 %
